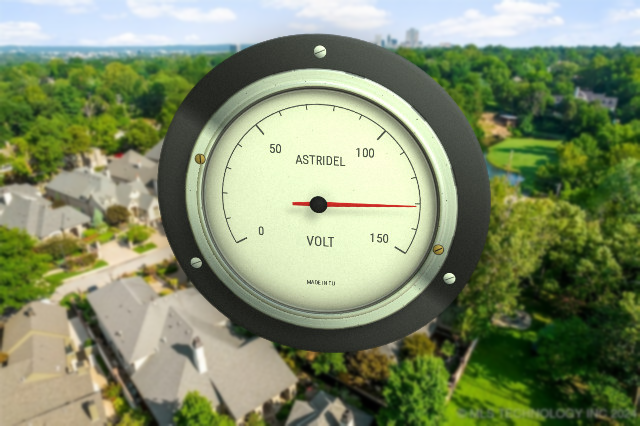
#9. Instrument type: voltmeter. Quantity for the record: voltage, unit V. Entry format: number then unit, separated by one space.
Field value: 130 V
